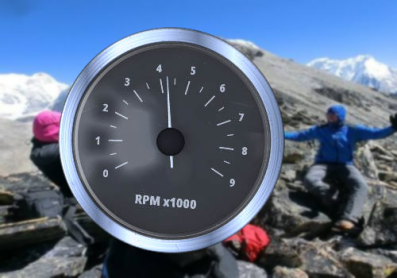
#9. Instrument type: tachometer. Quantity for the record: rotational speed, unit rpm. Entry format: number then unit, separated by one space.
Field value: 4250 rpm
